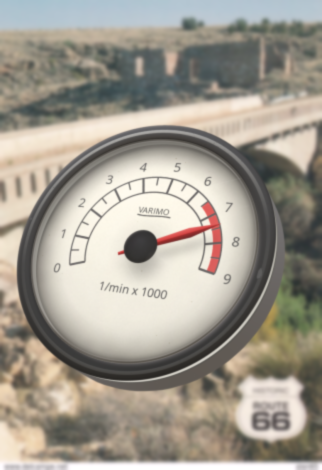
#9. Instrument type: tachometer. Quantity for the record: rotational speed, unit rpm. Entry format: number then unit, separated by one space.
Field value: 7500 rpm
